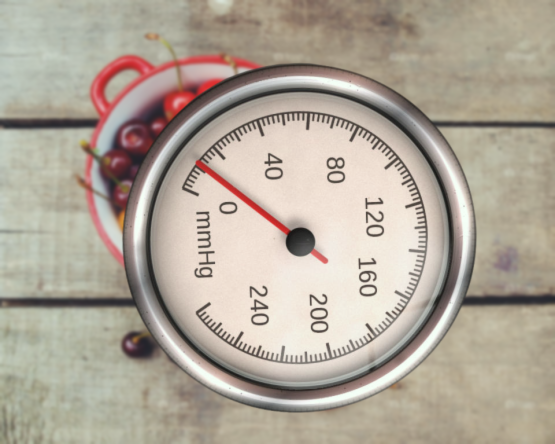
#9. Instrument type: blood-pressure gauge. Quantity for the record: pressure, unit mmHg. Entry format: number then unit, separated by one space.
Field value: 12 mmHg
